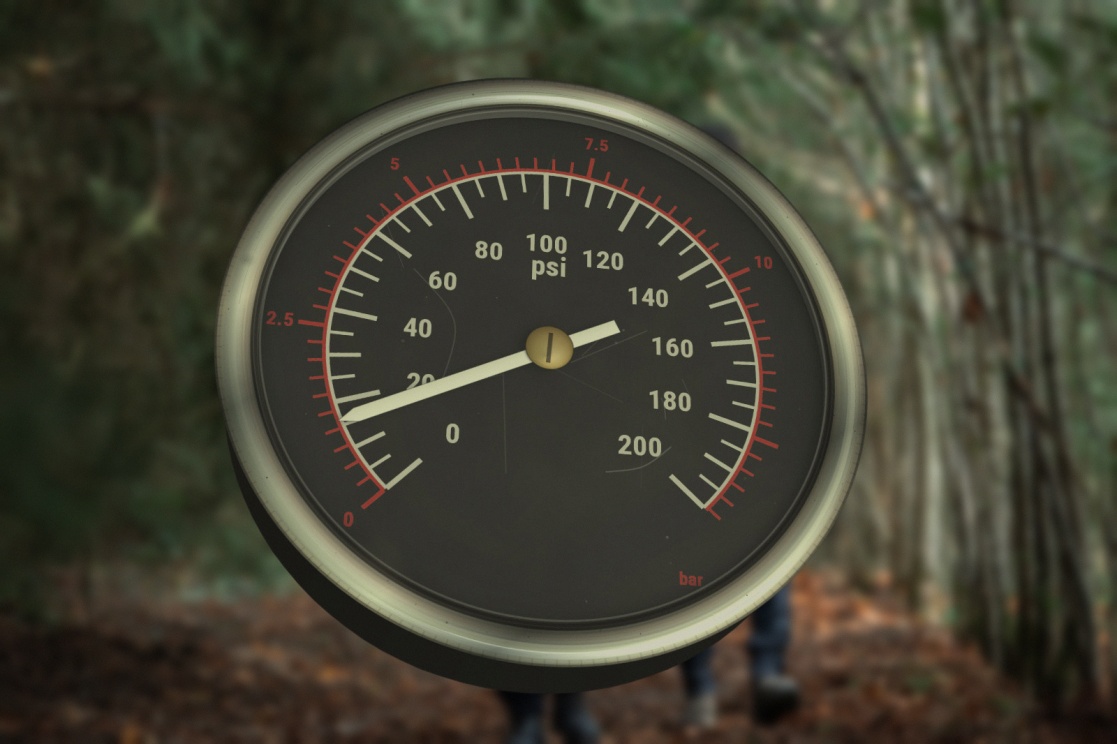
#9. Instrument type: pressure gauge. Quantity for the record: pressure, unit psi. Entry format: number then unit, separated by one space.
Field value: 15 psi
